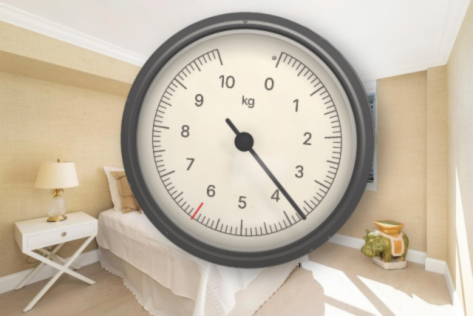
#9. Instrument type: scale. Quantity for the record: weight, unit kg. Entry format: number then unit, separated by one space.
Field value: 3.7 kg
